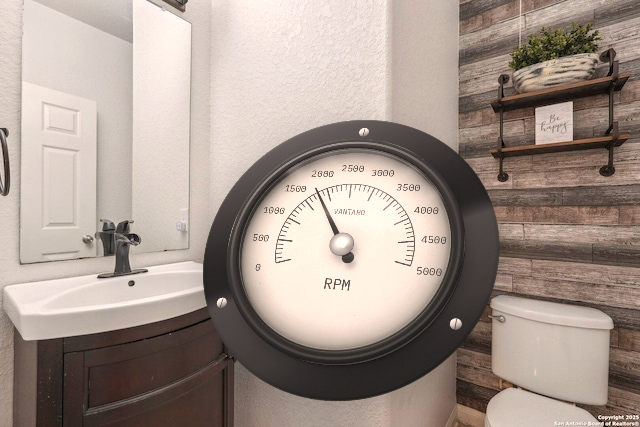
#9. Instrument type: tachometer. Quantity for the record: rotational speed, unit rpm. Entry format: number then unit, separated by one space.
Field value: 1800 rpm
